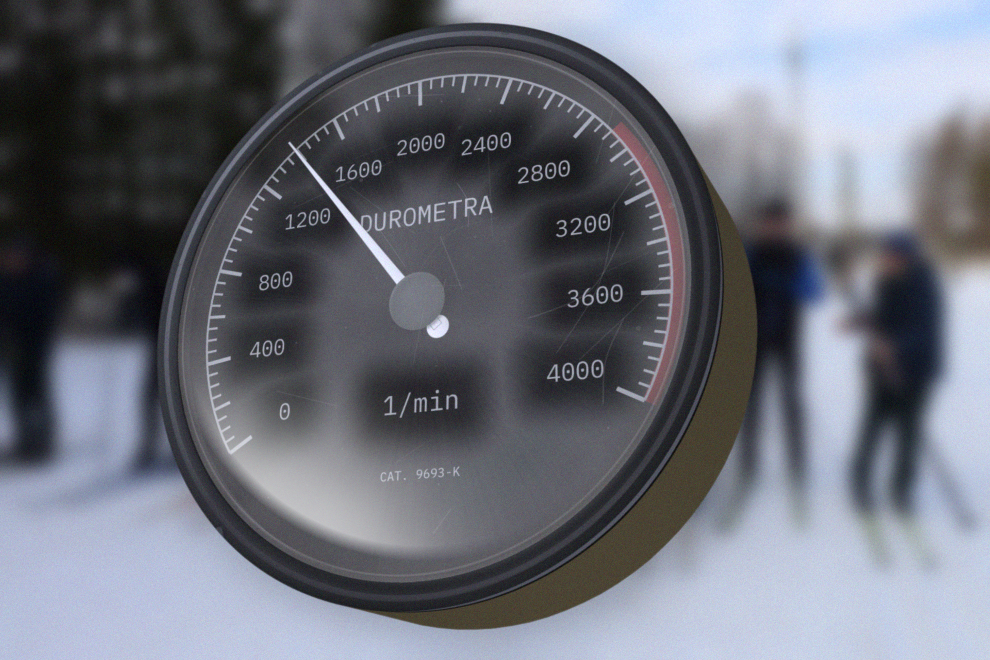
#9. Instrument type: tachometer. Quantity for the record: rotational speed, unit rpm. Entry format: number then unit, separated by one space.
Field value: 1400 rpm
